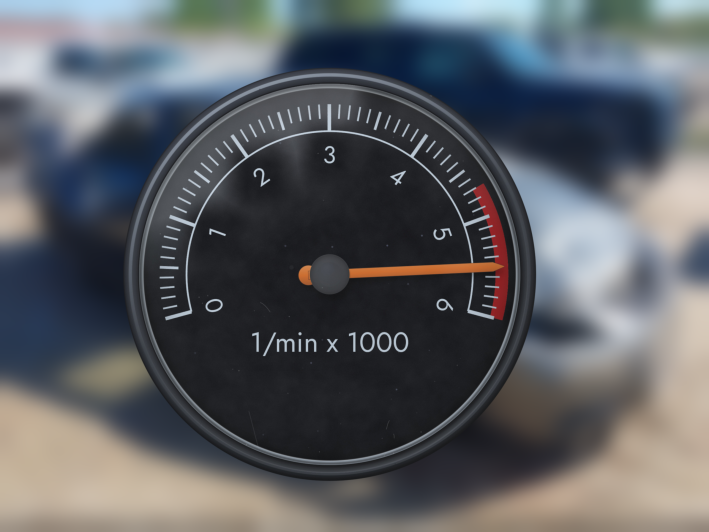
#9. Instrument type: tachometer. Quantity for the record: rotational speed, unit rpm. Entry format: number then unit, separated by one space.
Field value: 5500 rpm
